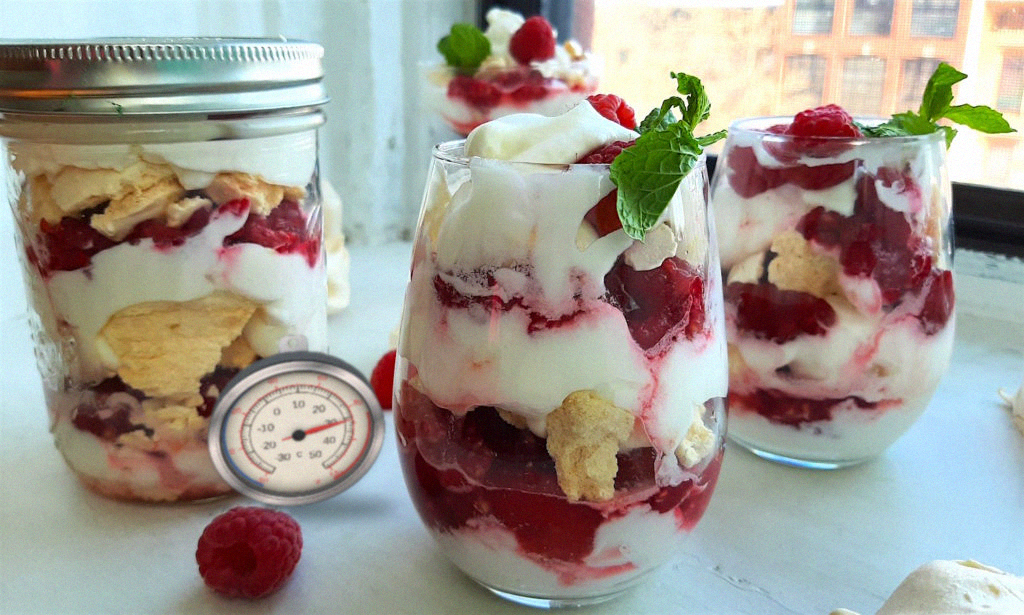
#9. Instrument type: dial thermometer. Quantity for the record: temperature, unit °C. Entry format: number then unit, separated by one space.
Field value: 30 °C
